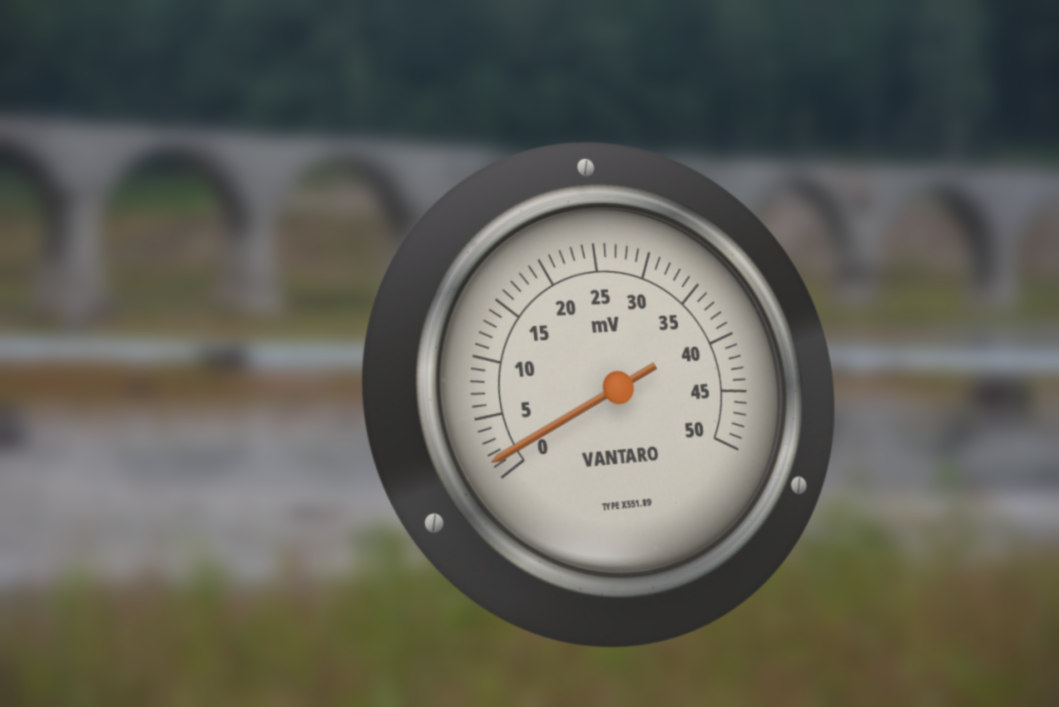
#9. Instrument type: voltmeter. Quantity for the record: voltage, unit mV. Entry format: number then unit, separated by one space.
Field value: 1.5 mV
